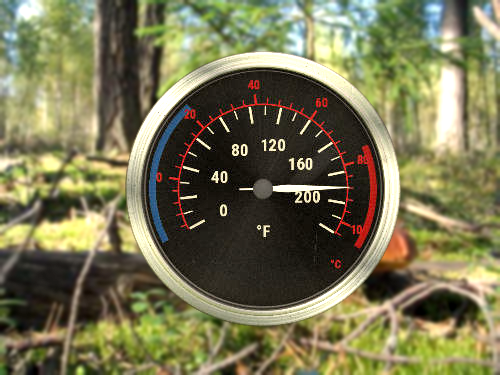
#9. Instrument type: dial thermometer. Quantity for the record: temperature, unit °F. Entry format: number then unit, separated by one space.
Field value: 190 °F
